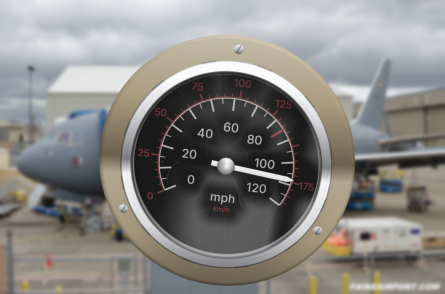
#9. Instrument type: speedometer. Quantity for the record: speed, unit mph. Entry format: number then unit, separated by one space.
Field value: 107.5 mph
